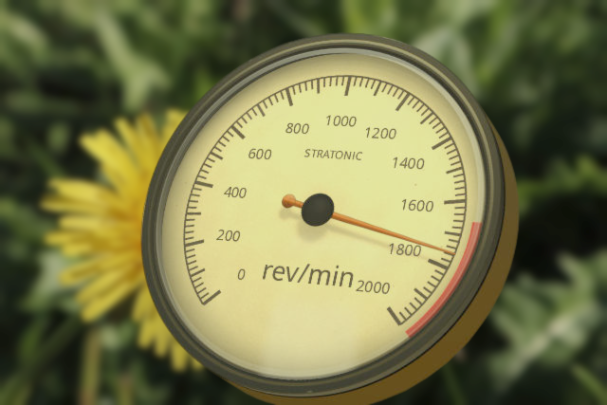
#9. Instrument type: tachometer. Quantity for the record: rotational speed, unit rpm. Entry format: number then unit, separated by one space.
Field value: 1760 rpm
